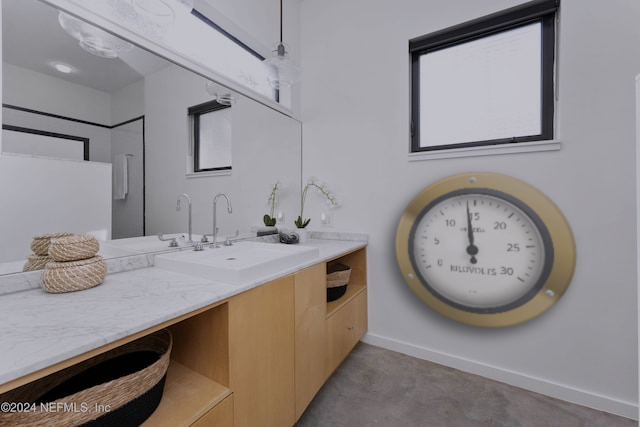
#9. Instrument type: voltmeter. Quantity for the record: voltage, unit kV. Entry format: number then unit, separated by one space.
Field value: 14 kV
